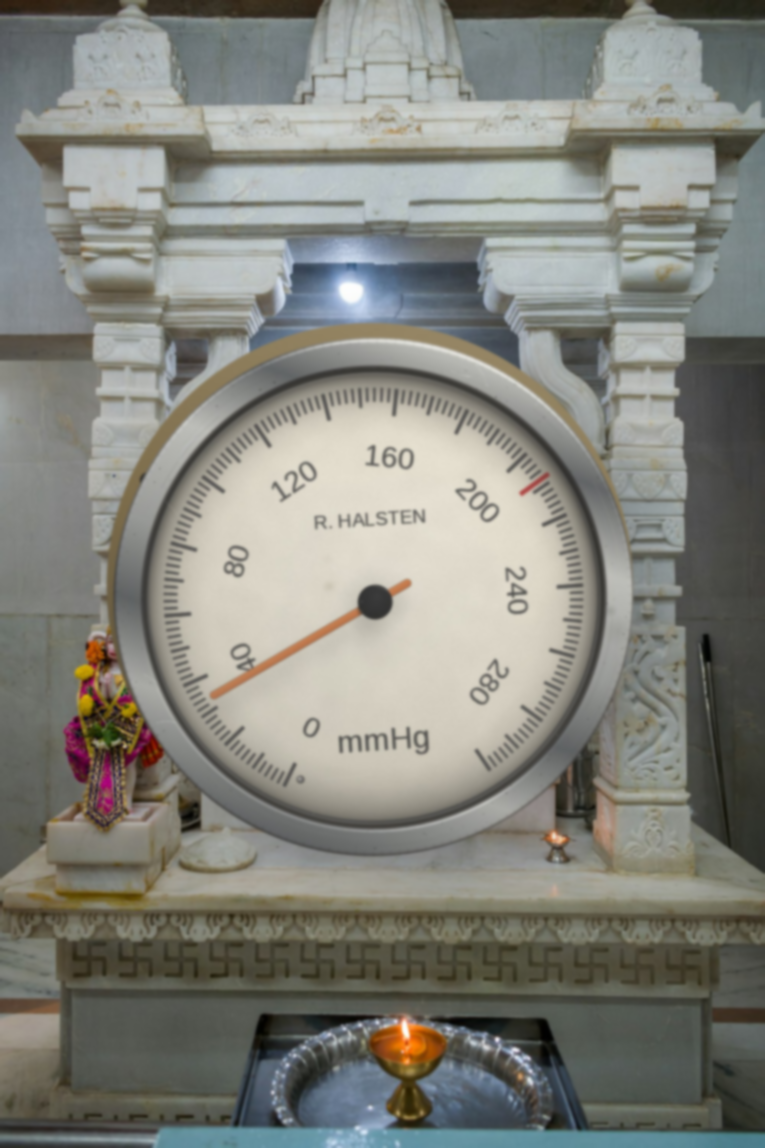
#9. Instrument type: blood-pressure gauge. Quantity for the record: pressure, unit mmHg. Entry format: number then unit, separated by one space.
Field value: 34 mmHg
